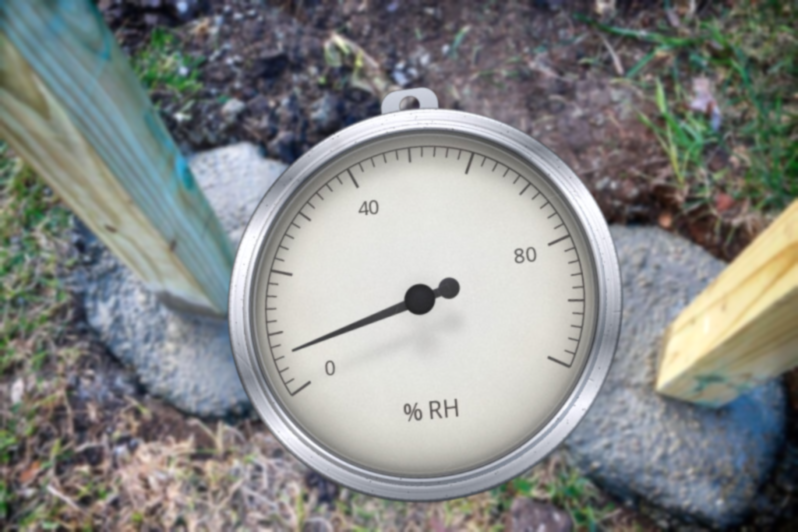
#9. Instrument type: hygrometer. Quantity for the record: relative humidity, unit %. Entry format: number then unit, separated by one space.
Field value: 6 %
